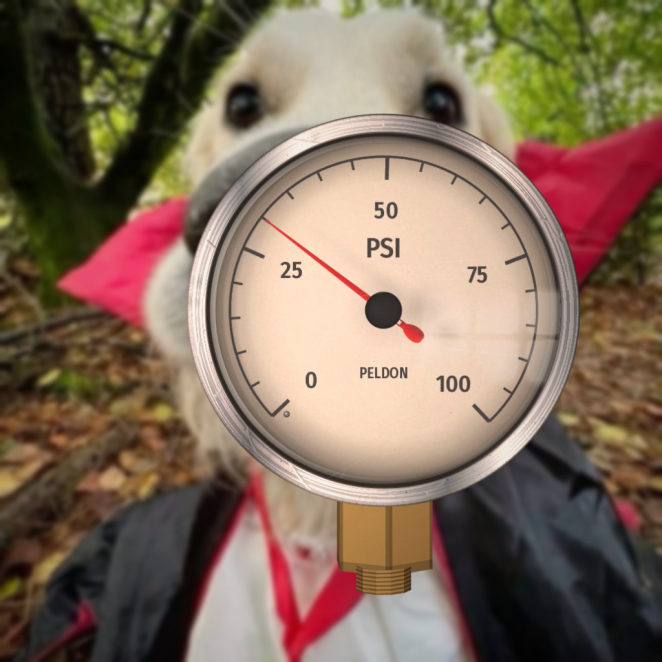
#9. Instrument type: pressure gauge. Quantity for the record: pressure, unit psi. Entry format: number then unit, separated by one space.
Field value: 30 psi
